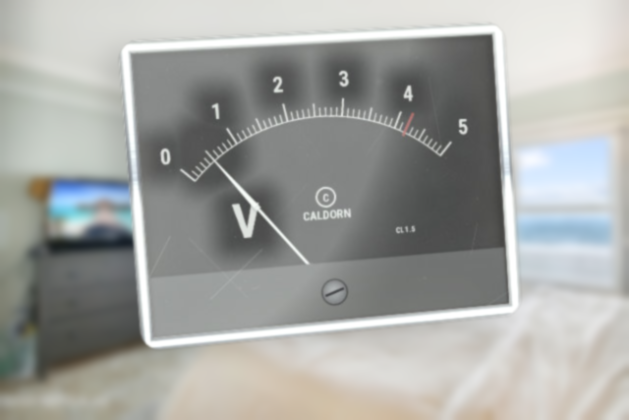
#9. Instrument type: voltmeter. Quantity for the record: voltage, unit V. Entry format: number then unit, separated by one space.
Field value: 0.5 V
